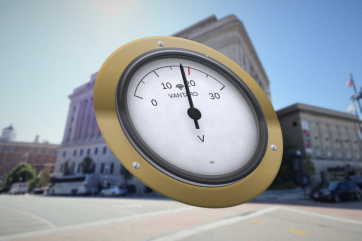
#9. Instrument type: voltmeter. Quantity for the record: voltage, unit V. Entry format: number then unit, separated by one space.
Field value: 17.5 V
